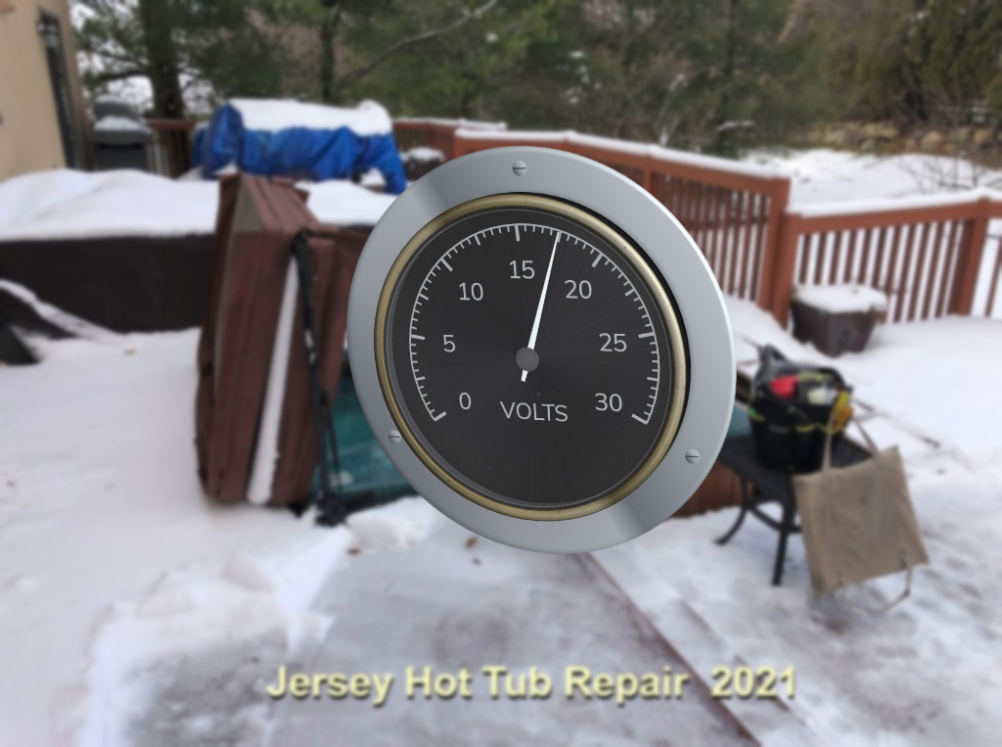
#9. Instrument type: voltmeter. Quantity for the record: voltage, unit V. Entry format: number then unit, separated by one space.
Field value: 17.5 V
